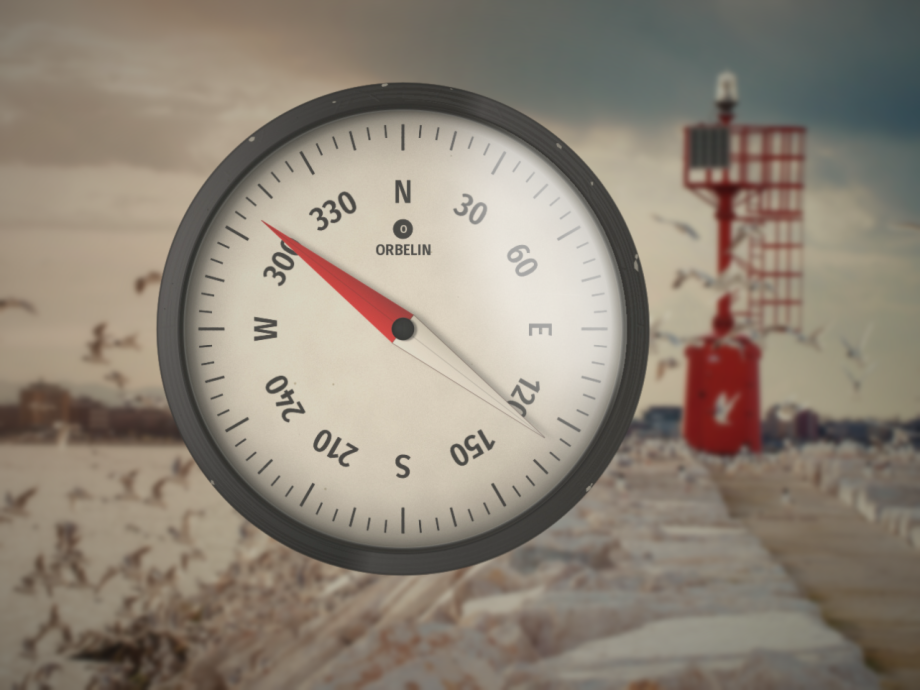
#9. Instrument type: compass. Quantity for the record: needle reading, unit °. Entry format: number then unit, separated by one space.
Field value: 307.5 °
